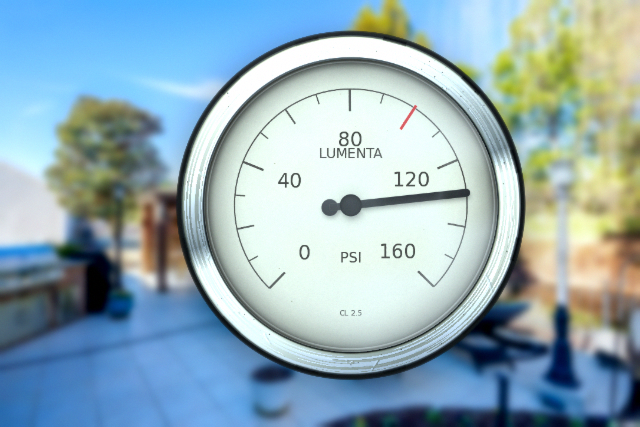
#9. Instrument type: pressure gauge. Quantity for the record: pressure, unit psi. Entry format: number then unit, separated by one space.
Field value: 130 psi
